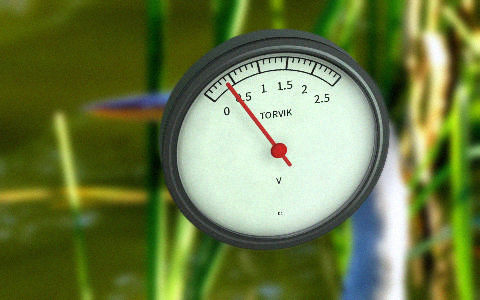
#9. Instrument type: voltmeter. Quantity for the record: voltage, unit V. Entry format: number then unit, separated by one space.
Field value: 0.4 V
